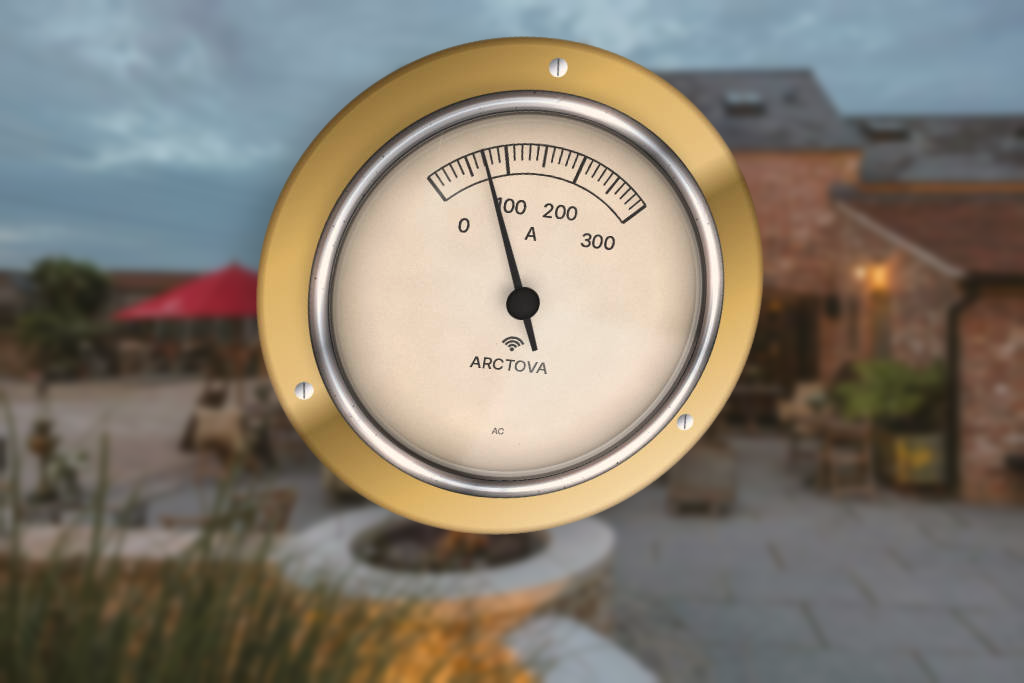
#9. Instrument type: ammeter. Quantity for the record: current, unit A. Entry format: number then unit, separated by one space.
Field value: 70 A
